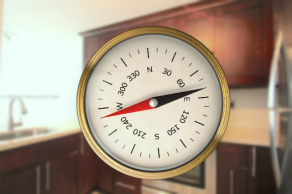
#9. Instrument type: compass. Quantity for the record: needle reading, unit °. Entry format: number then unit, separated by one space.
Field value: 260 °
